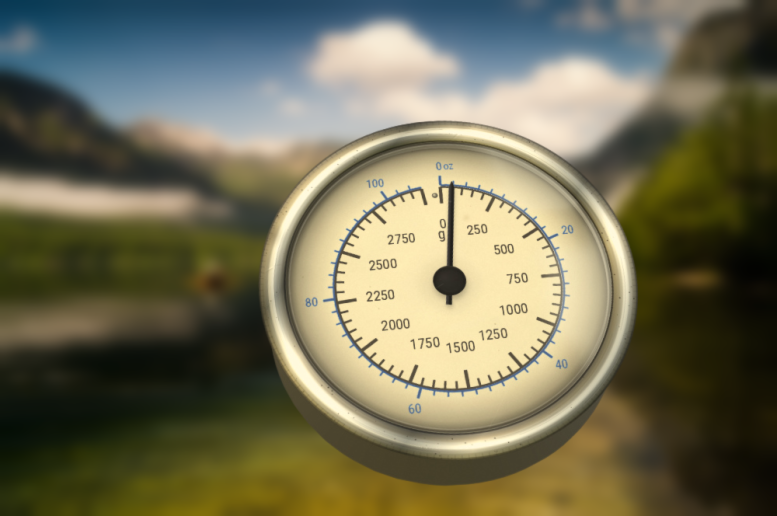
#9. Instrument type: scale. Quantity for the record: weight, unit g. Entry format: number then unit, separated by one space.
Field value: 50 g
